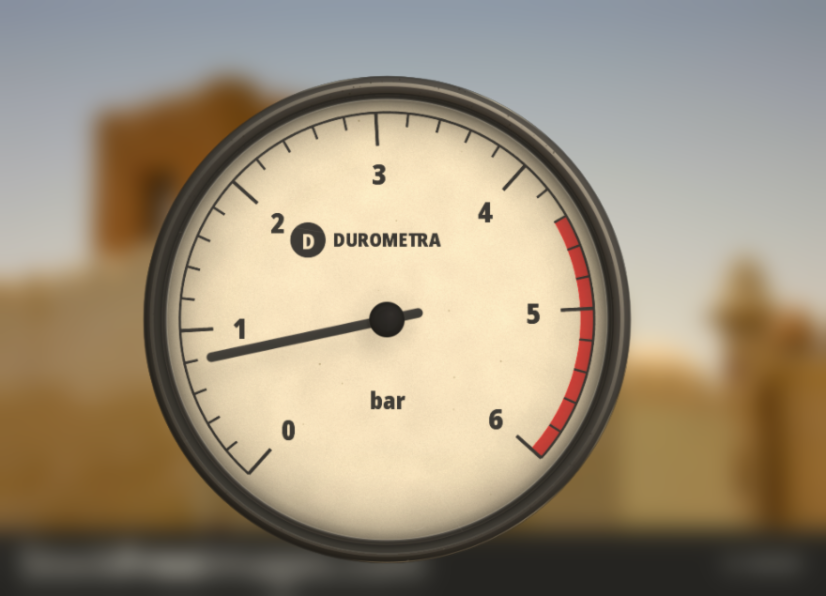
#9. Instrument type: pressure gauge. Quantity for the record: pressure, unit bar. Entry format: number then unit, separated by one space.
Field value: 0.8 bar
